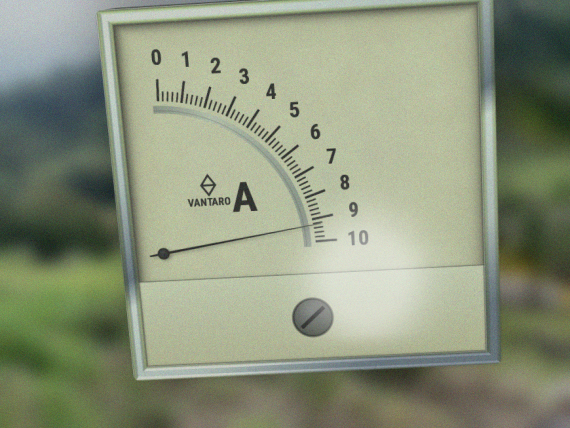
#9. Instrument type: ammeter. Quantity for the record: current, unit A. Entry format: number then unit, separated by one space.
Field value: 9.2 A
